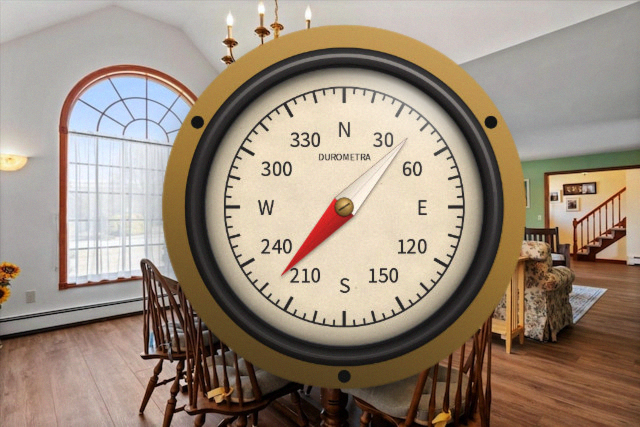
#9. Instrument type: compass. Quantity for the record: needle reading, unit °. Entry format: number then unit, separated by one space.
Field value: 222.5 °
